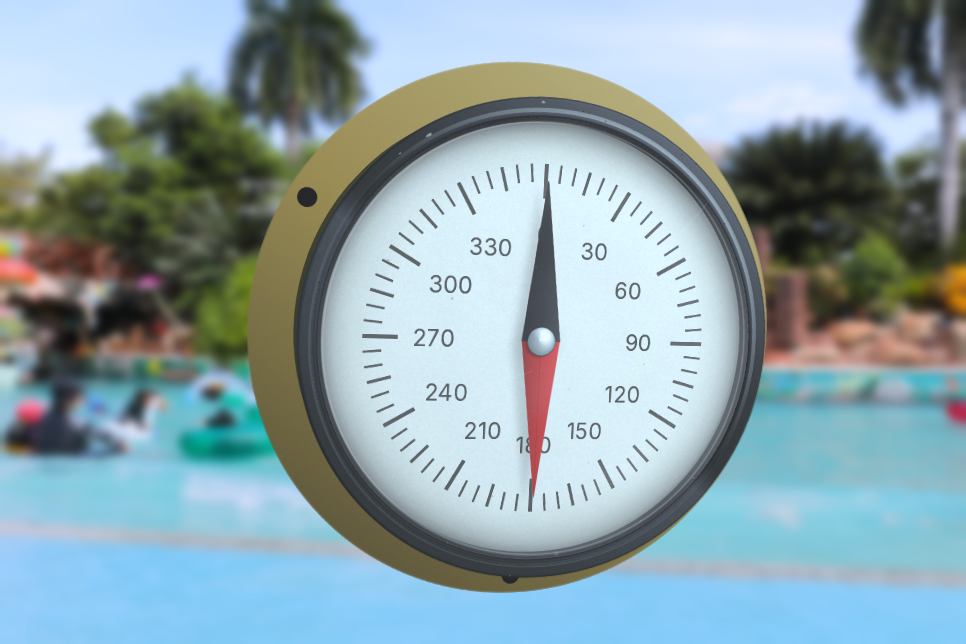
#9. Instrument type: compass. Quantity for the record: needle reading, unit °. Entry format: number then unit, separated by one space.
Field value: 180 °
